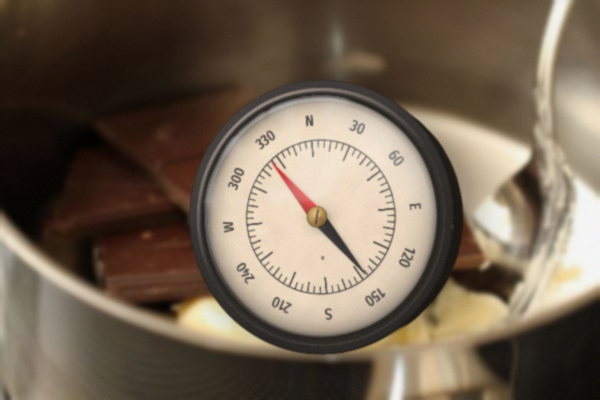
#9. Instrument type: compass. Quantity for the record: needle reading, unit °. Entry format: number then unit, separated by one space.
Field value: 325 °
